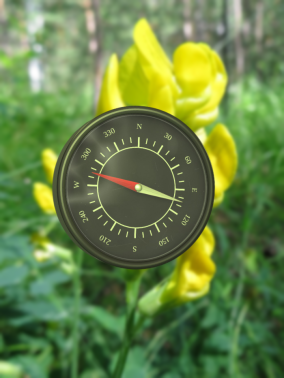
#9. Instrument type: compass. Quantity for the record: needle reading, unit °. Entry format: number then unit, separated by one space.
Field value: 285 °
